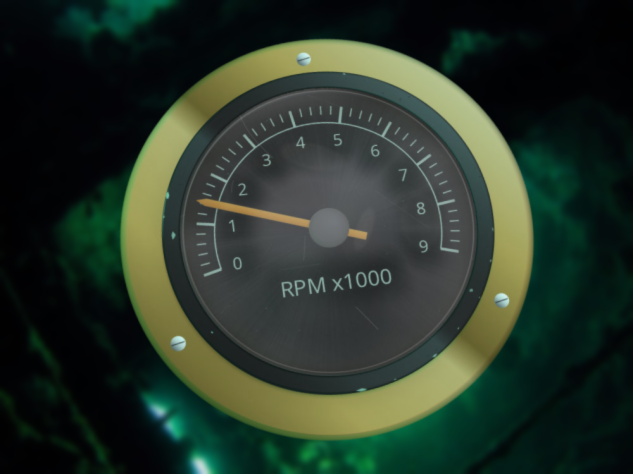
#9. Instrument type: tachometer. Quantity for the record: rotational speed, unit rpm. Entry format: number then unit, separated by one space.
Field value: 1400 rpm
